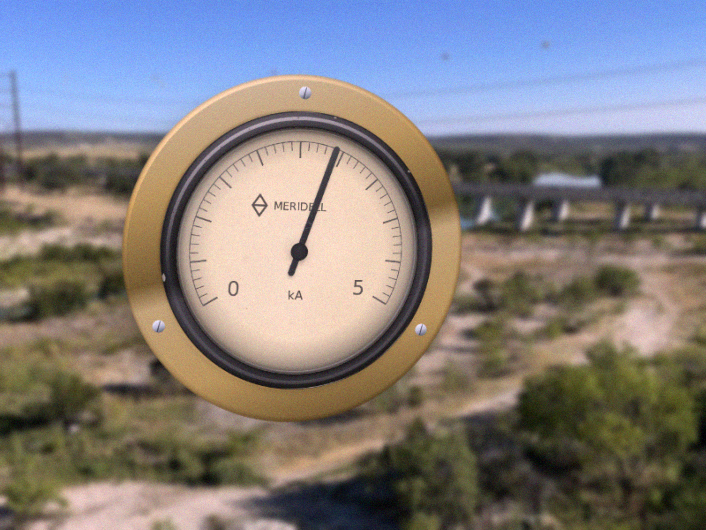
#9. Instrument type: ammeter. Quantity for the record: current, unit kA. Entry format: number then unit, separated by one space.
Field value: 2.9 kA
